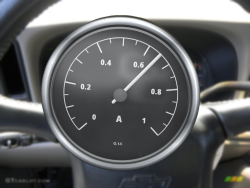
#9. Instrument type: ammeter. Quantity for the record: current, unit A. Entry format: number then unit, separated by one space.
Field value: 0.65 A
